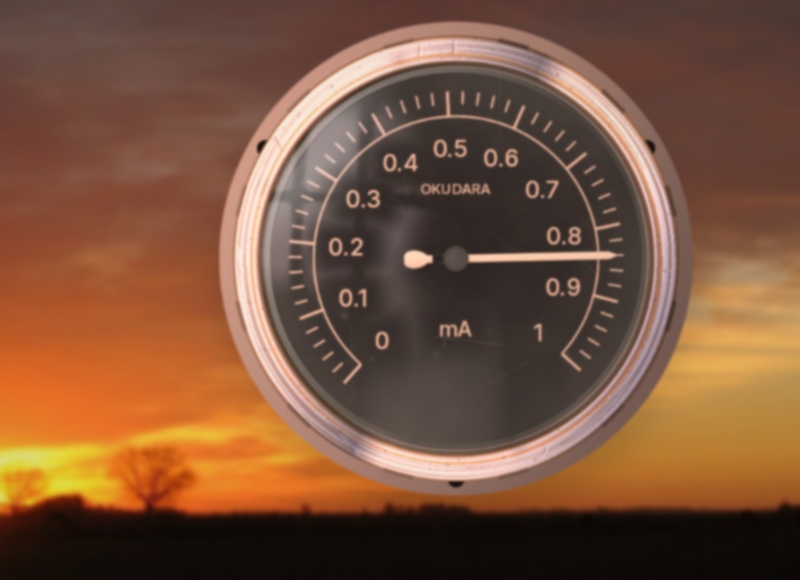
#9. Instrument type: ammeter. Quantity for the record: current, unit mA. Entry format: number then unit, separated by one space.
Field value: 0.84 mA
